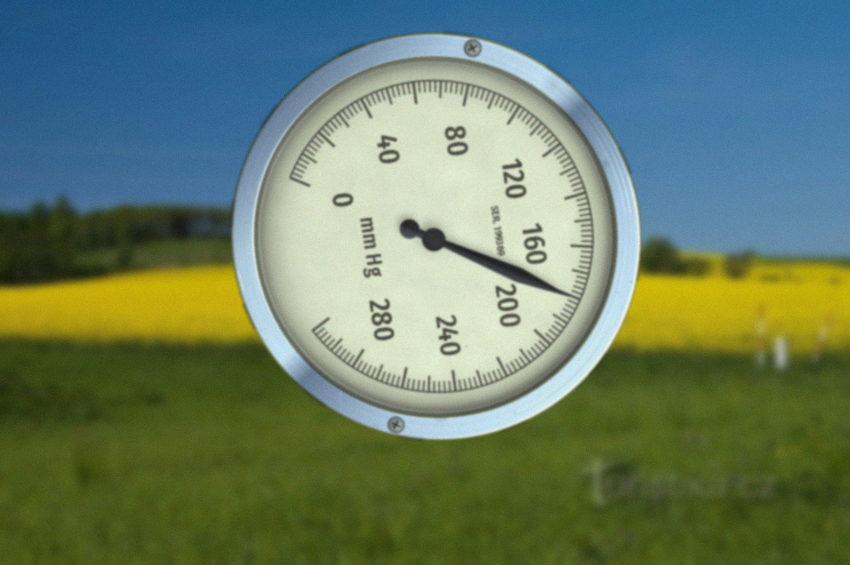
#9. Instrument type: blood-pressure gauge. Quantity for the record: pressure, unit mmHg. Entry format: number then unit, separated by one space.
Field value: 180 mmHg
